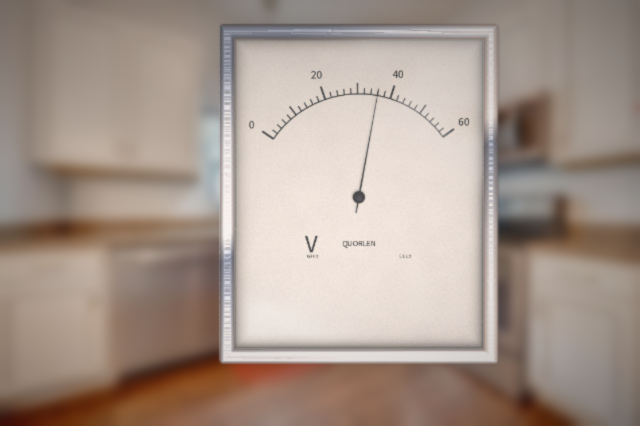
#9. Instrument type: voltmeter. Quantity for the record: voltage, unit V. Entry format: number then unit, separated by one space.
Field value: 36 V
